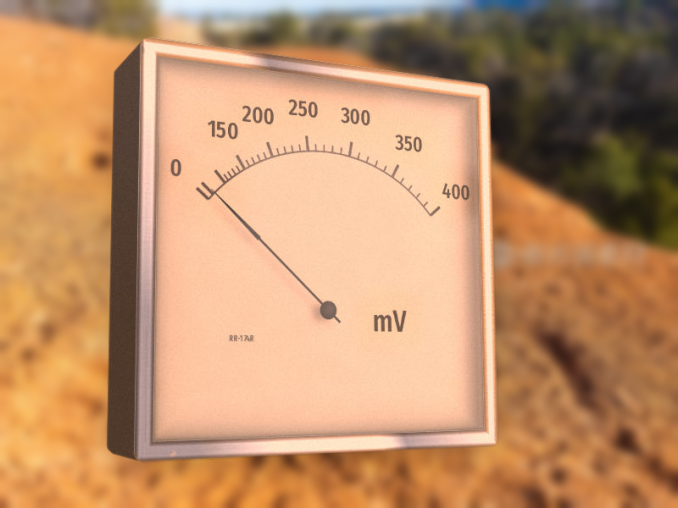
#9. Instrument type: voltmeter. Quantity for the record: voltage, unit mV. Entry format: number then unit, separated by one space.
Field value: 50 mV
